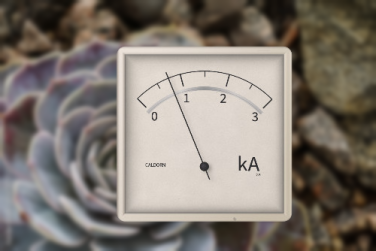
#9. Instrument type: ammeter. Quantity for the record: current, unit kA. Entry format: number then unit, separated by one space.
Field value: 0.75 kA
